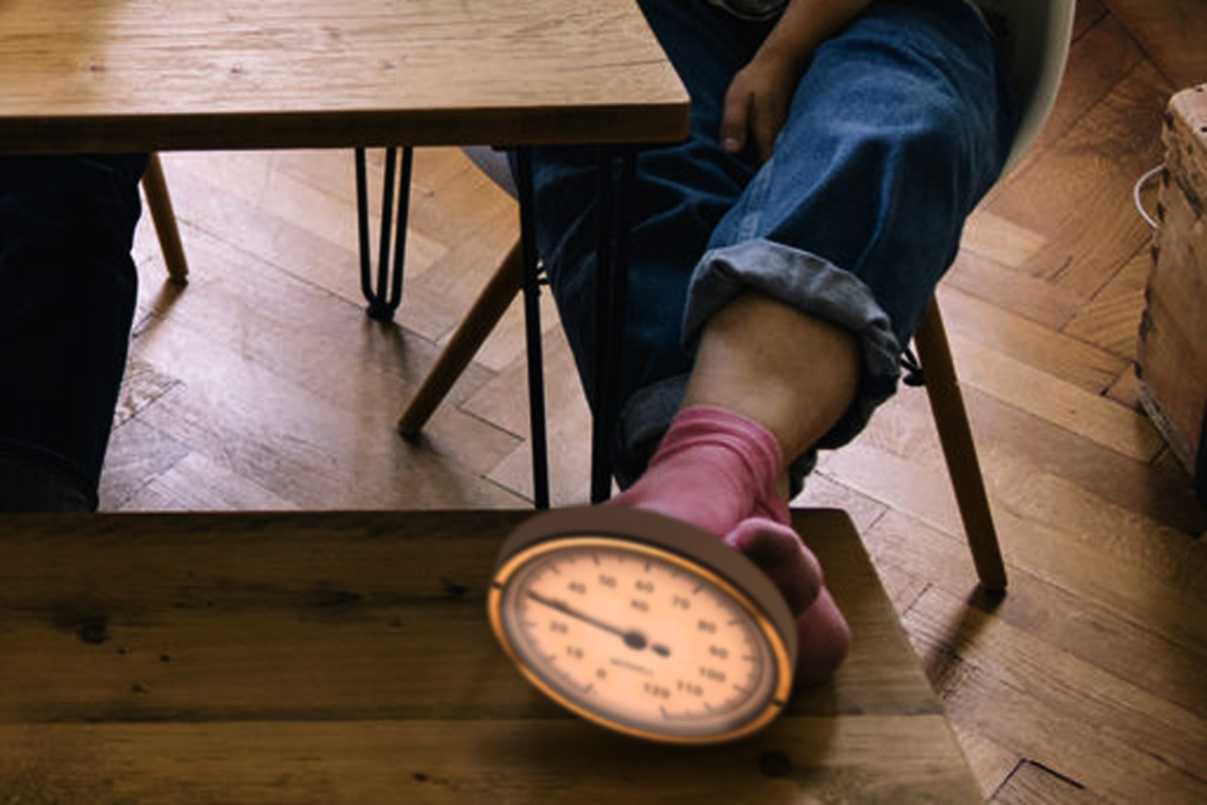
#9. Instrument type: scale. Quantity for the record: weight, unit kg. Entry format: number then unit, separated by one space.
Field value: 30 kg
